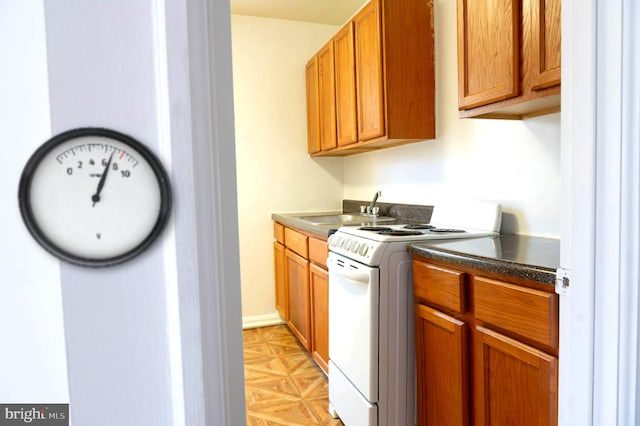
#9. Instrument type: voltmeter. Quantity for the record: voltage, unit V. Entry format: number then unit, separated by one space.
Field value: 7 V
